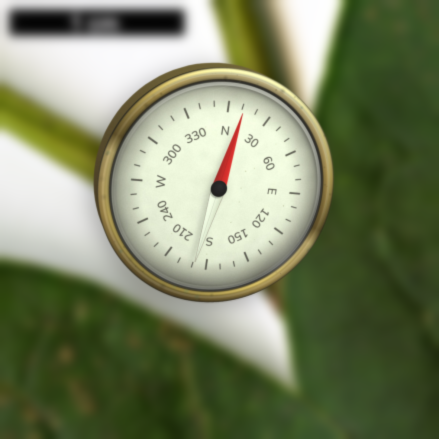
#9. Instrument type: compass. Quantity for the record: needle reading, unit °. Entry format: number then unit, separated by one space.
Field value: 10 °
